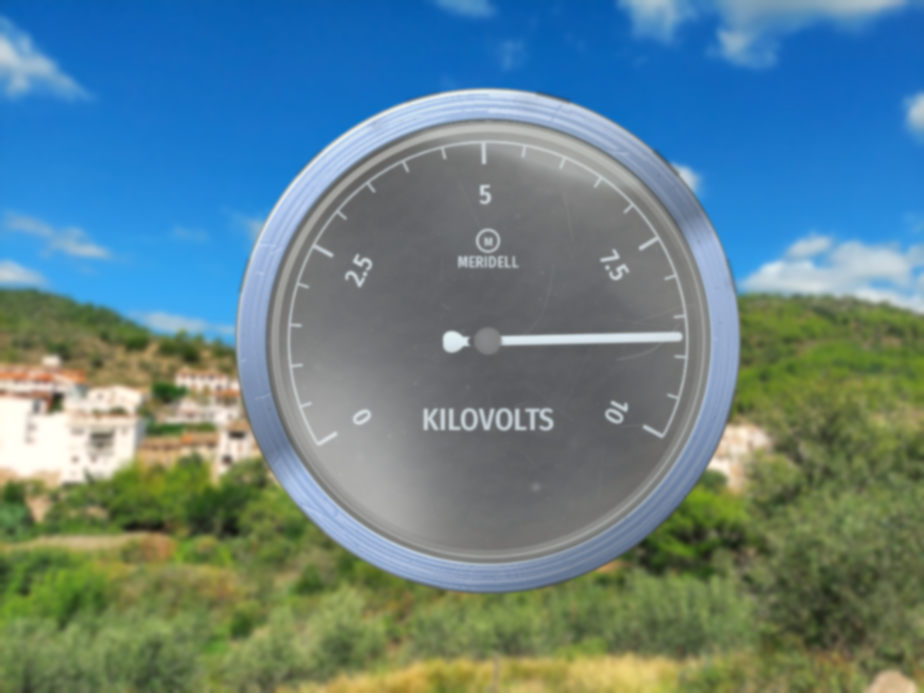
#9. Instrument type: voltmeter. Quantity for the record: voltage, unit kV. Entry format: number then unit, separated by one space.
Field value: 8.75 kV
